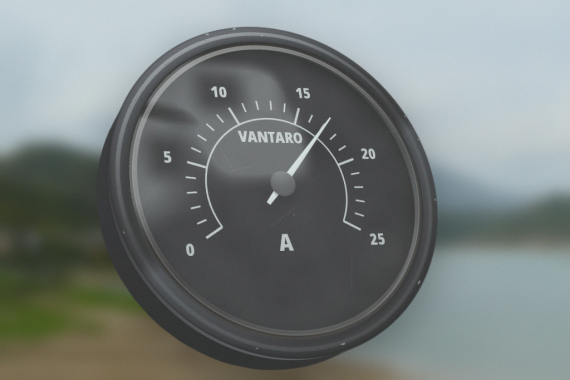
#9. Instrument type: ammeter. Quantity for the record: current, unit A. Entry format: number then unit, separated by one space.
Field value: 17 A
